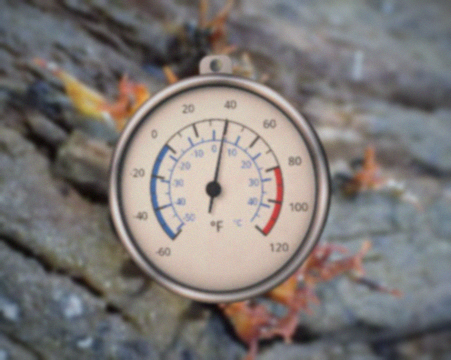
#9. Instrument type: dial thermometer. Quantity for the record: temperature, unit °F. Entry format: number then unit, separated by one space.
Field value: 40 °F
